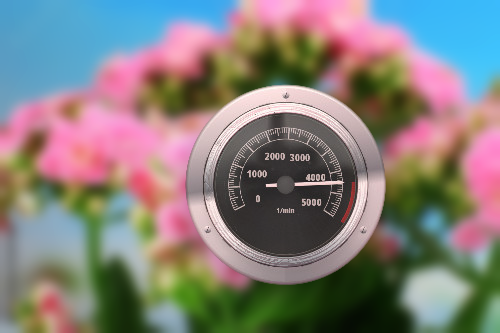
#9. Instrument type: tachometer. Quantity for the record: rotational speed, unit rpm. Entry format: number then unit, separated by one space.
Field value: 4250 rpm
